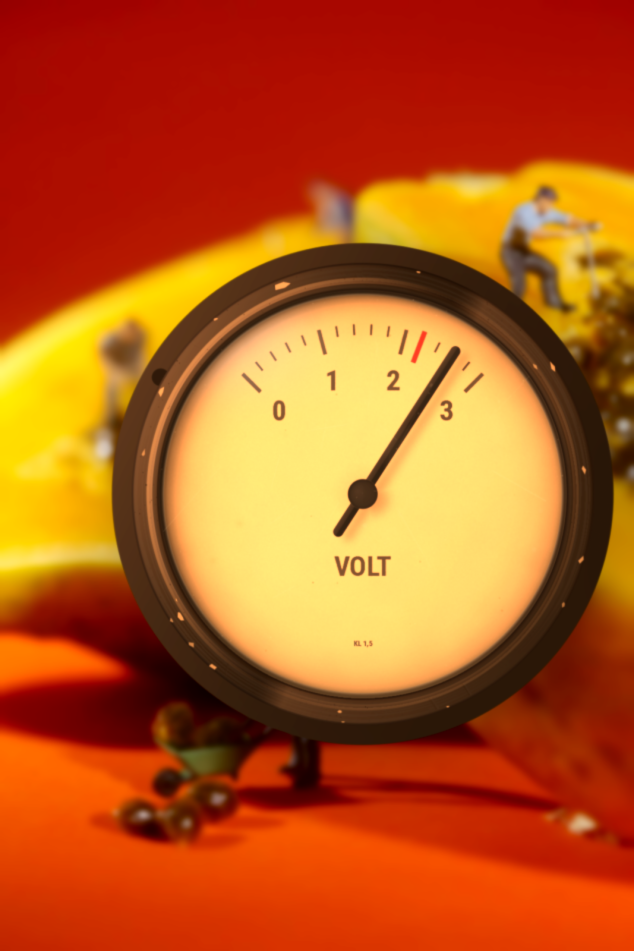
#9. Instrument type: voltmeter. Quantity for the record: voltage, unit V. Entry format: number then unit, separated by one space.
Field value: 2.6 V
